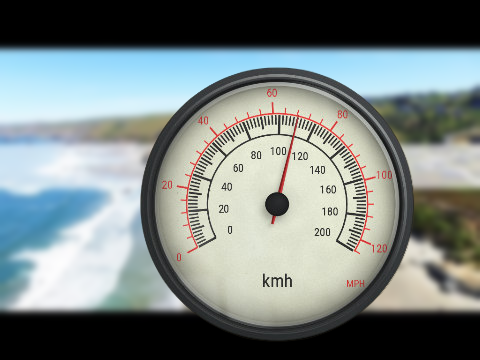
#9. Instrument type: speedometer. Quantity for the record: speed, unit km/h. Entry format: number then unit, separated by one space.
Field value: 110 km/h
